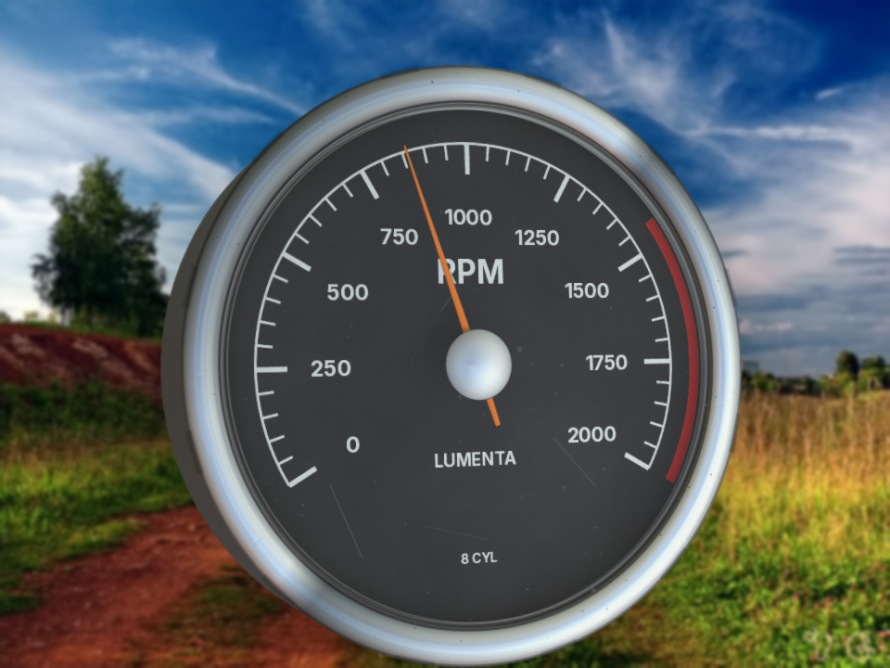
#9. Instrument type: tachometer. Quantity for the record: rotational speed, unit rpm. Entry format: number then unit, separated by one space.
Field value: 850 rpm
